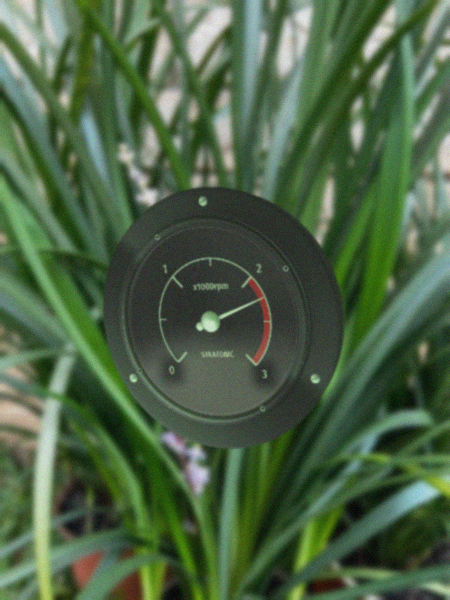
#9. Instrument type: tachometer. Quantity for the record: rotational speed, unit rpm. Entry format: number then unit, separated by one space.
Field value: 2250 rpm
